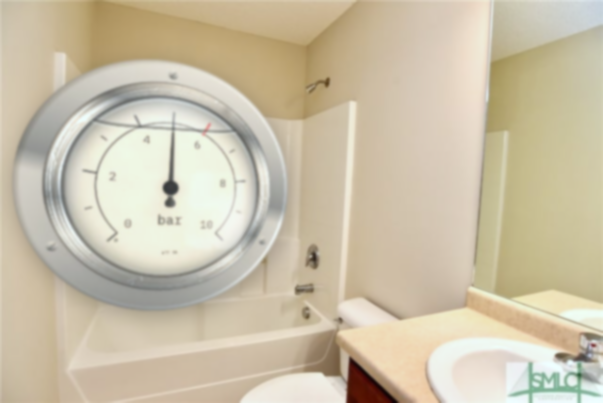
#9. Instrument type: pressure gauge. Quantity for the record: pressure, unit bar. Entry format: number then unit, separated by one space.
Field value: 5 bar
